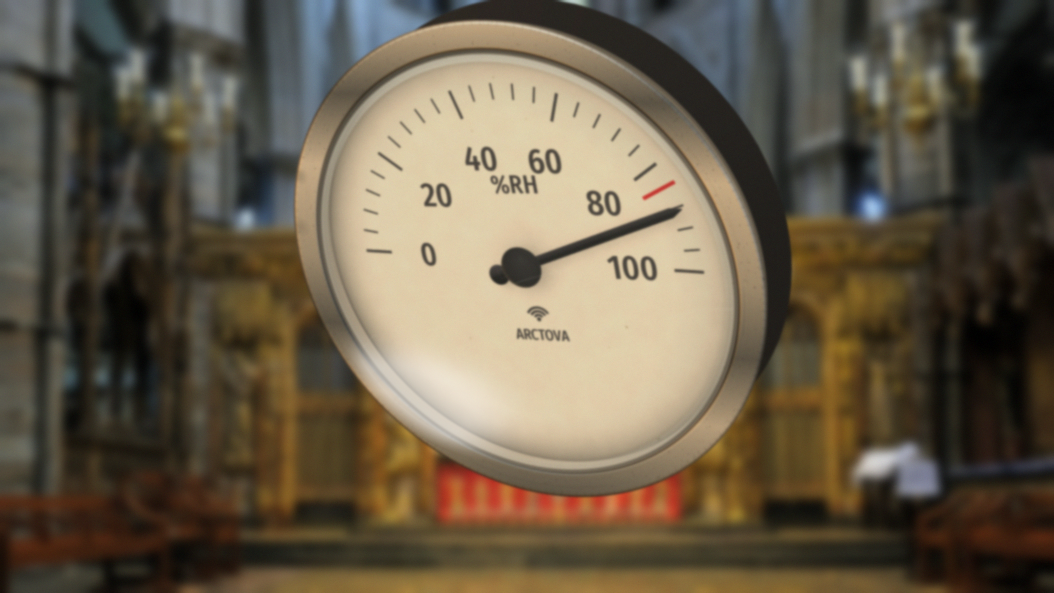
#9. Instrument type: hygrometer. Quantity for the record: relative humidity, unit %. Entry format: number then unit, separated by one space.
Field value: 88 %
